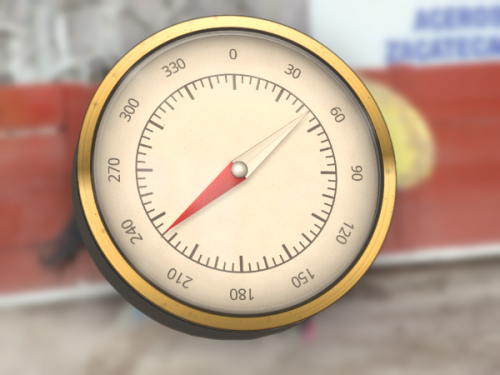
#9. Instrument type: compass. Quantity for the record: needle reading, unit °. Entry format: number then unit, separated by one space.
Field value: 230 °
